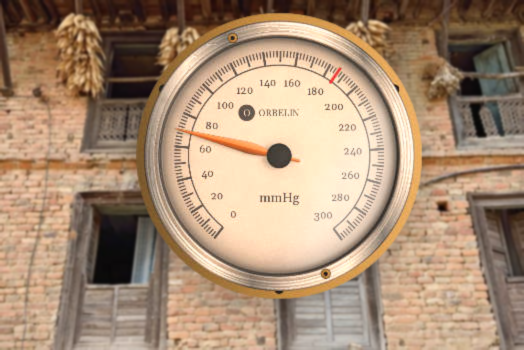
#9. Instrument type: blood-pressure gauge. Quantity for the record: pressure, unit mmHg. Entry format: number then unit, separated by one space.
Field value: 70 mmHg
